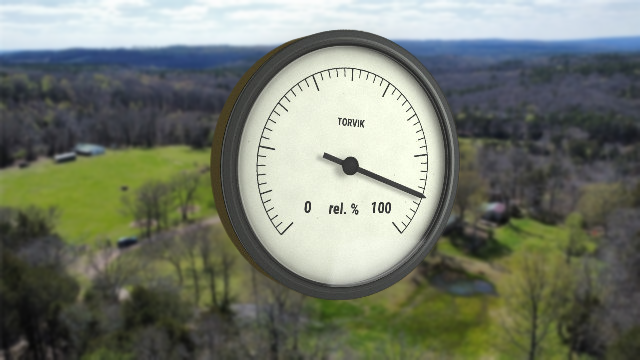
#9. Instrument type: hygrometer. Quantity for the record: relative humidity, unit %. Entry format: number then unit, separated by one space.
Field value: 90 %
